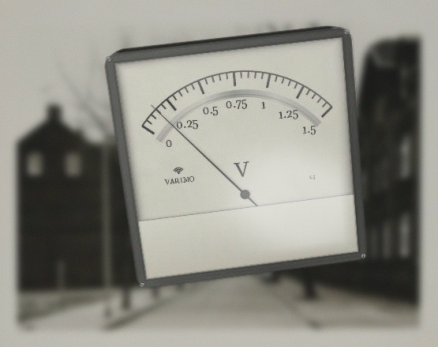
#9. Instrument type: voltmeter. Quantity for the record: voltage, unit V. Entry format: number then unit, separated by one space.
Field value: 0.15 V
